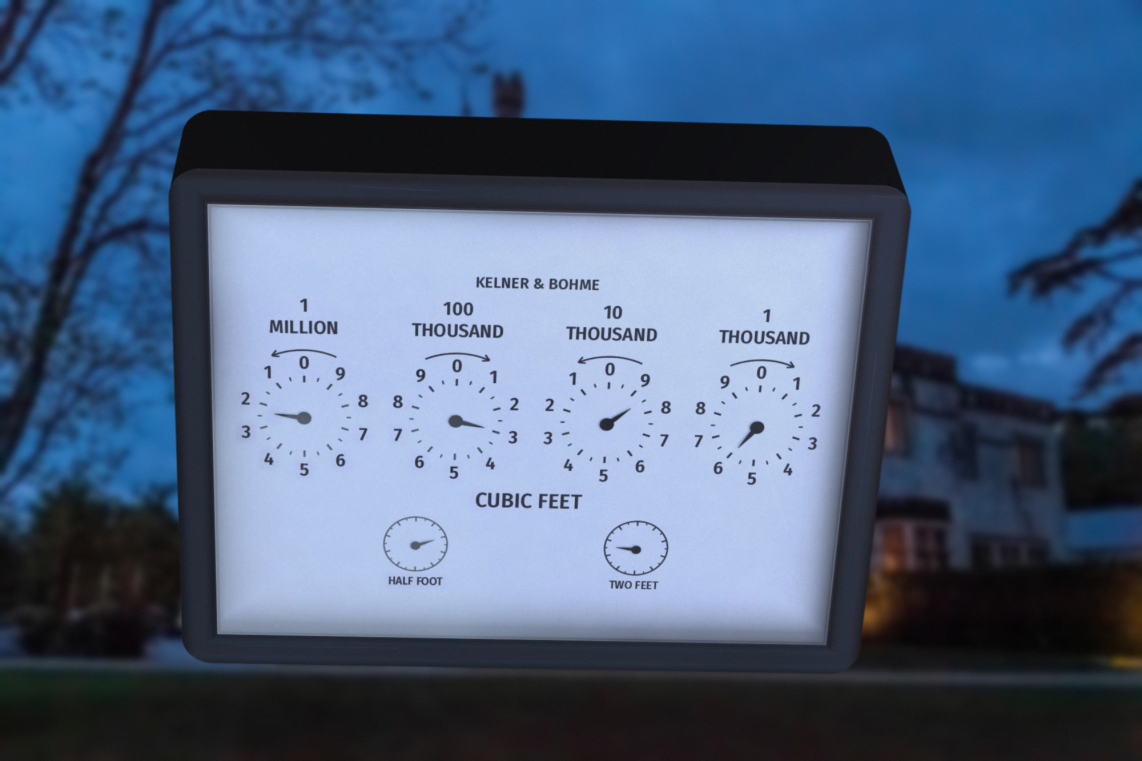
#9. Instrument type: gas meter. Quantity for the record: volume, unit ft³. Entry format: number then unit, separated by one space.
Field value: 228600 ft³
